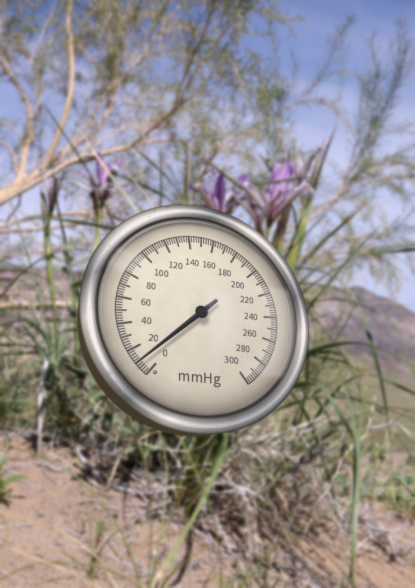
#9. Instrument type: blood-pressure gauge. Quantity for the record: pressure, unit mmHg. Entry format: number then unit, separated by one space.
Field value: 10 mmHg
